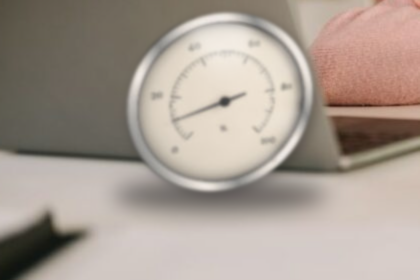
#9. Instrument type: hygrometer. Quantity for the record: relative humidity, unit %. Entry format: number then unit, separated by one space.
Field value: 10 %
